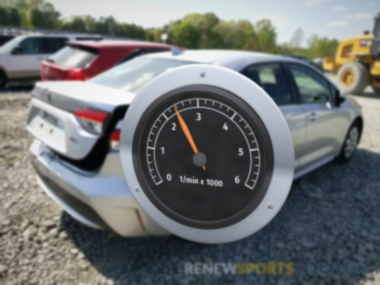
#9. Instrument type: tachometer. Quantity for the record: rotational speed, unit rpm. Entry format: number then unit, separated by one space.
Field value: 2400 rpm
